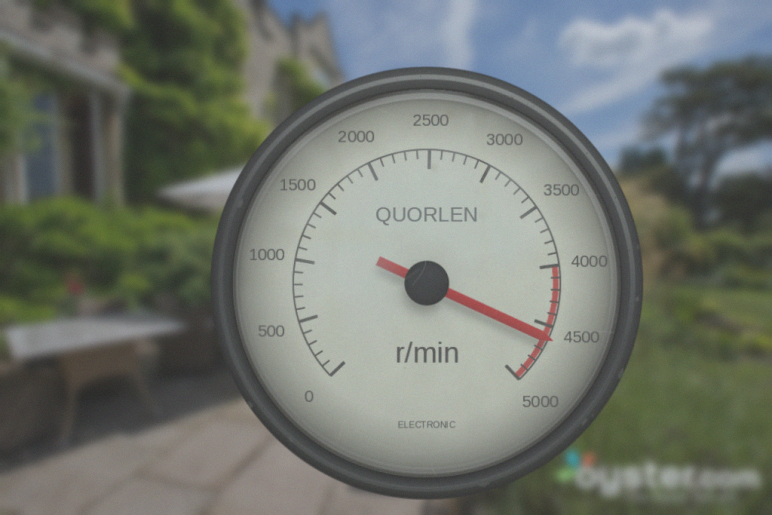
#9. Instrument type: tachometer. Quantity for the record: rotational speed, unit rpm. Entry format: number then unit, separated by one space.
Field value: 4600 rpm
